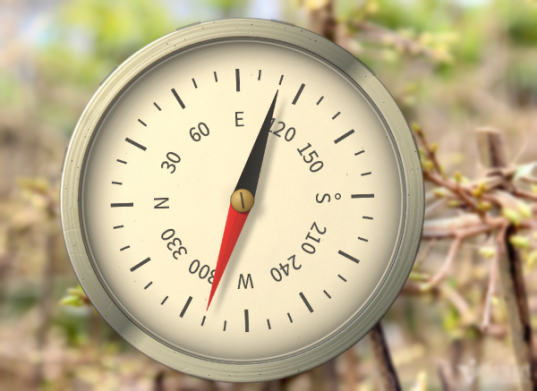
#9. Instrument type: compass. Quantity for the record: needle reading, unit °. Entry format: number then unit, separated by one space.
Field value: 290 °
